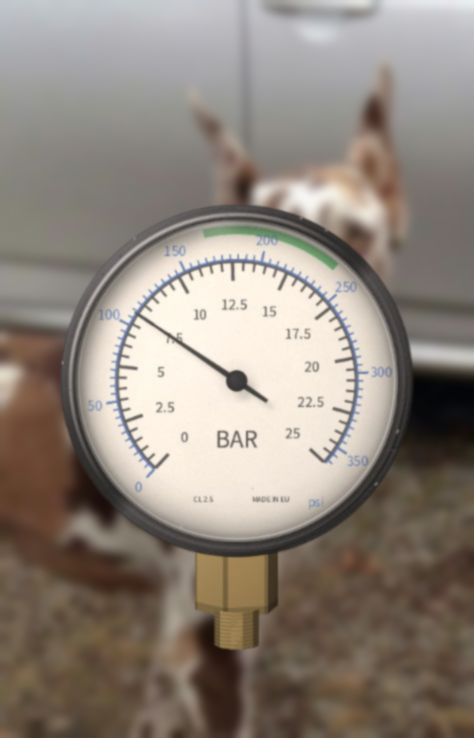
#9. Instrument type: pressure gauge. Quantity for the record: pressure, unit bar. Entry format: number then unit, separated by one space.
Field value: 7.5 bar
